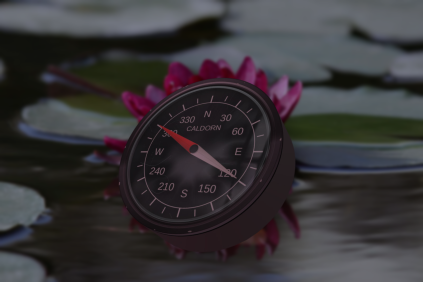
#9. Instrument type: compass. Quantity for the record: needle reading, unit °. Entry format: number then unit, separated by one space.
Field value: 300 °
